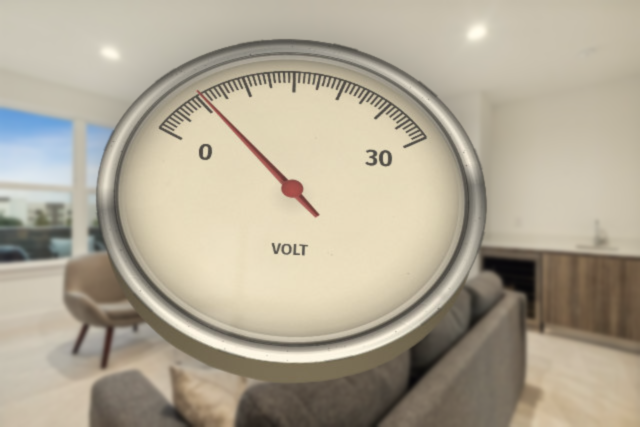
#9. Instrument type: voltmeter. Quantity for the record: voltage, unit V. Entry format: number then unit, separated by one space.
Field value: 5 V
